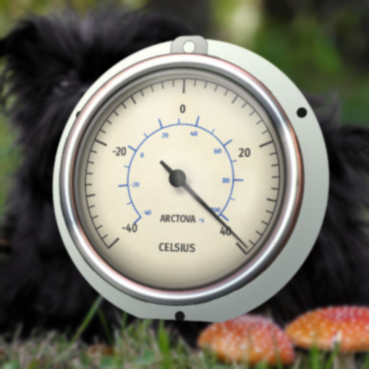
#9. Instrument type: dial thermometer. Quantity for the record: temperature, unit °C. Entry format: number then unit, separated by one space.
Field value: 39 °C
